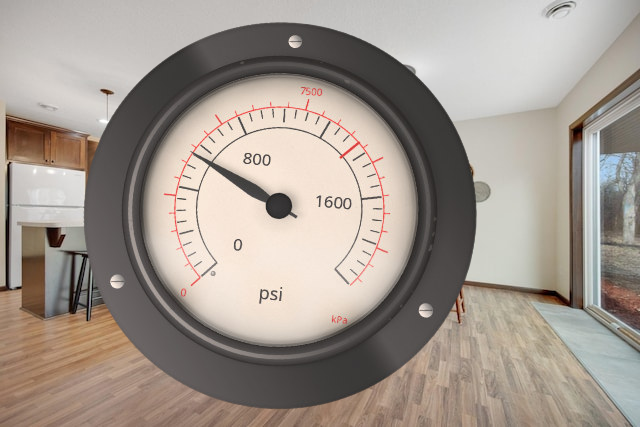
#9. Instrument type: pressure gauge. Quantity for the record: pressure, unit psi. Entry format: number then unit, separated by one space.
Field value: 550 psi
